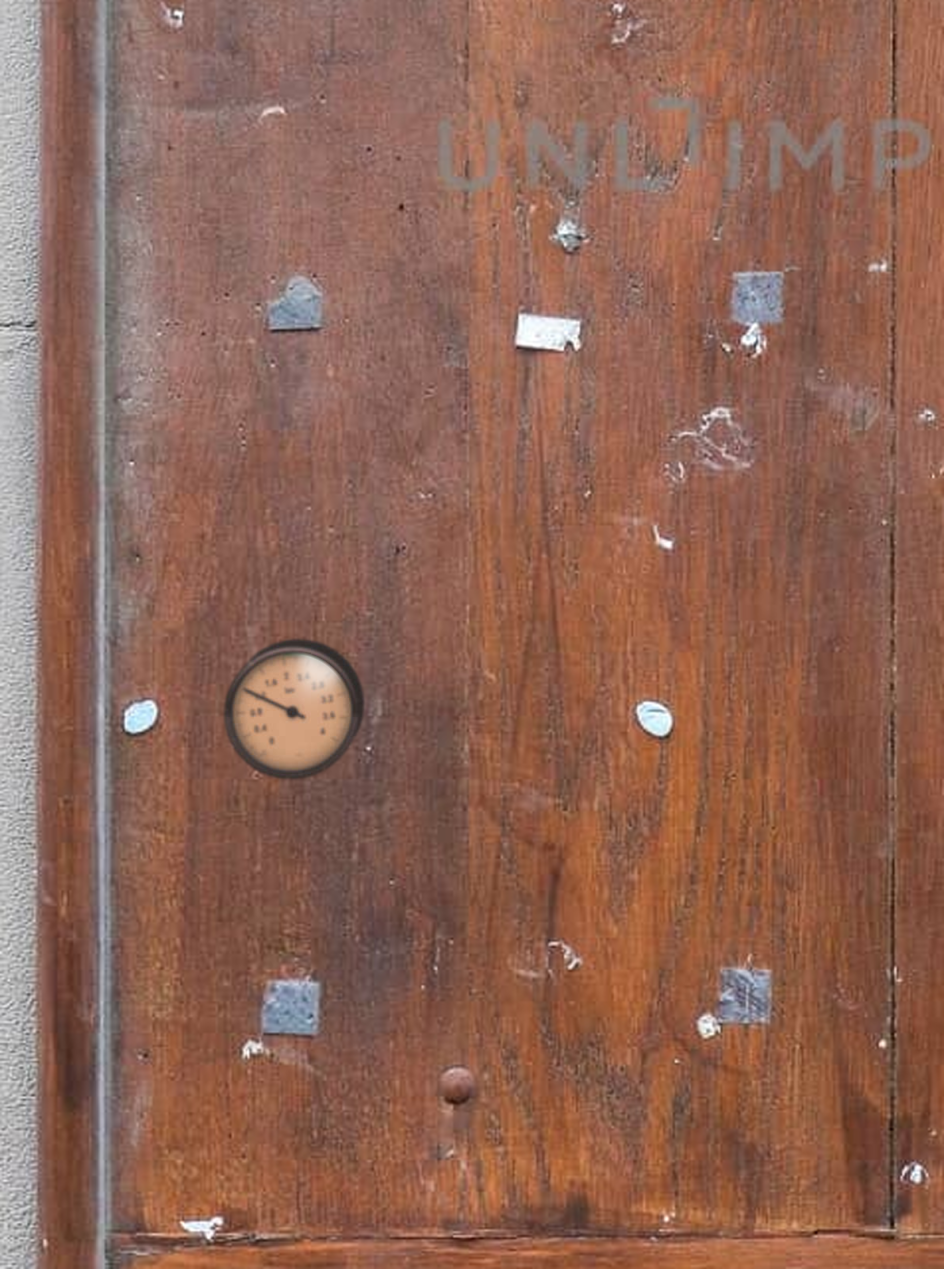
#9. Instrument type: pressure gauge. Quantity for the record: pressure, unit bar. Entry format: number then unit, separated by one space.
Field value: 1.2 bar
